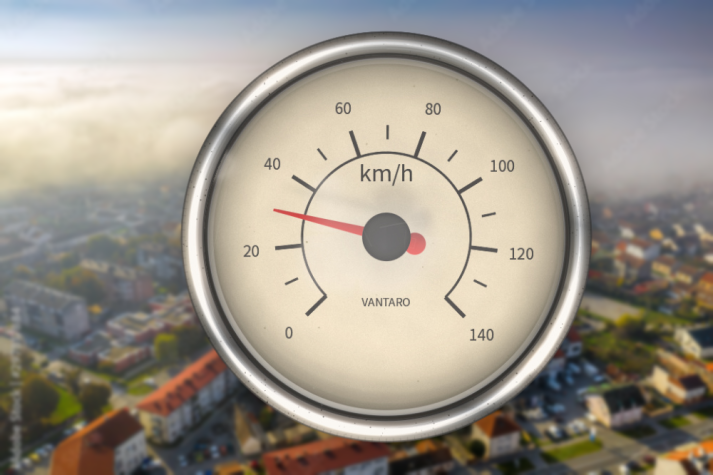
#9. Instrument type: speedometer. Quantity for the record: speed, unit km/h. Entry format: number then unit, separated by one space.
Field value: 30 km/h
